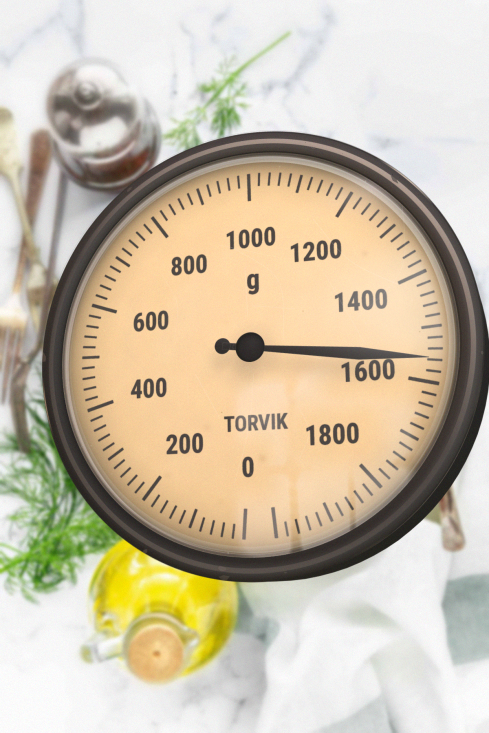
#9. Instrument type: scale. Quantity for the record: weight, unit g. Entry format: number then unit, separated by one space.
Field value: 1560 g
